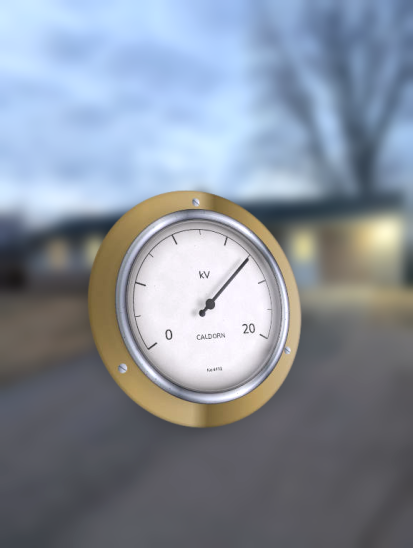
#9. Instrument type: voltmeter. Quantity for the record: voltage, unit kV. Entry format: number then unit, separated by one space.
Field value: 14 kV
